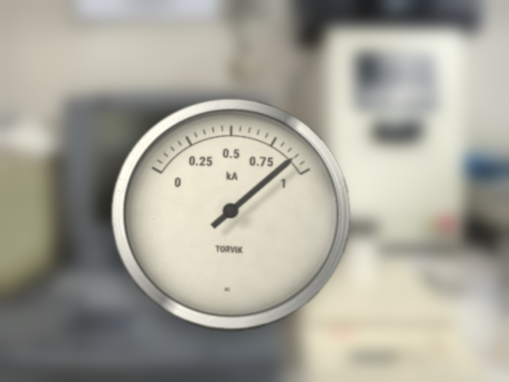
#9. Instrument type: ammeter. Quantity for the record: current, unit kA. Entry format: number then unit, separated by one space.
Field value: 0.9 kA
